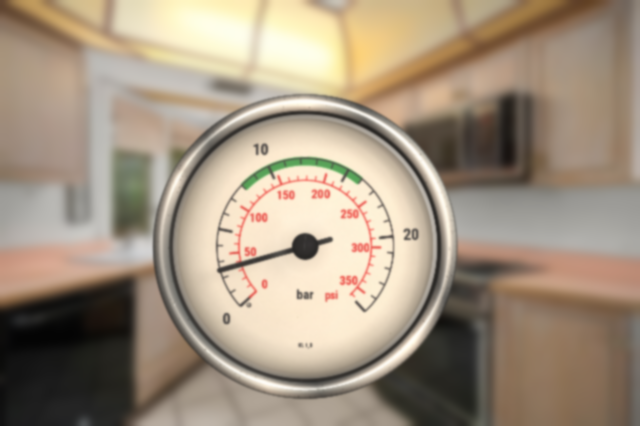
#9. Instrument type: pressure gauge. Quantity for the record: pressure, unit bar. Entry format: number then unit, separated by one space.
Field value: 2.5 bar
